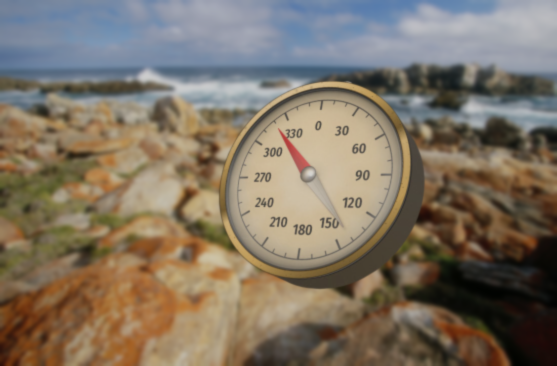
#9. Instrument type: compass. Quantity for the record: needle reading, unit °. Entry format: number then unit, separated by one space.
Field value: 320 °
